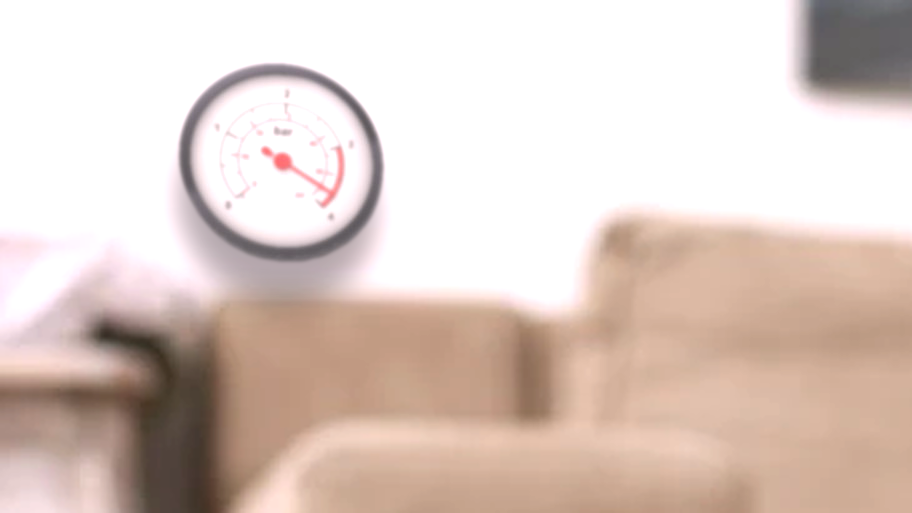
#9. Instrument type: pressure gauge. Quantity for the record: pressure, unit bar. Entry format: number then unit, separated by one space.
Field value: 3.75 bar
